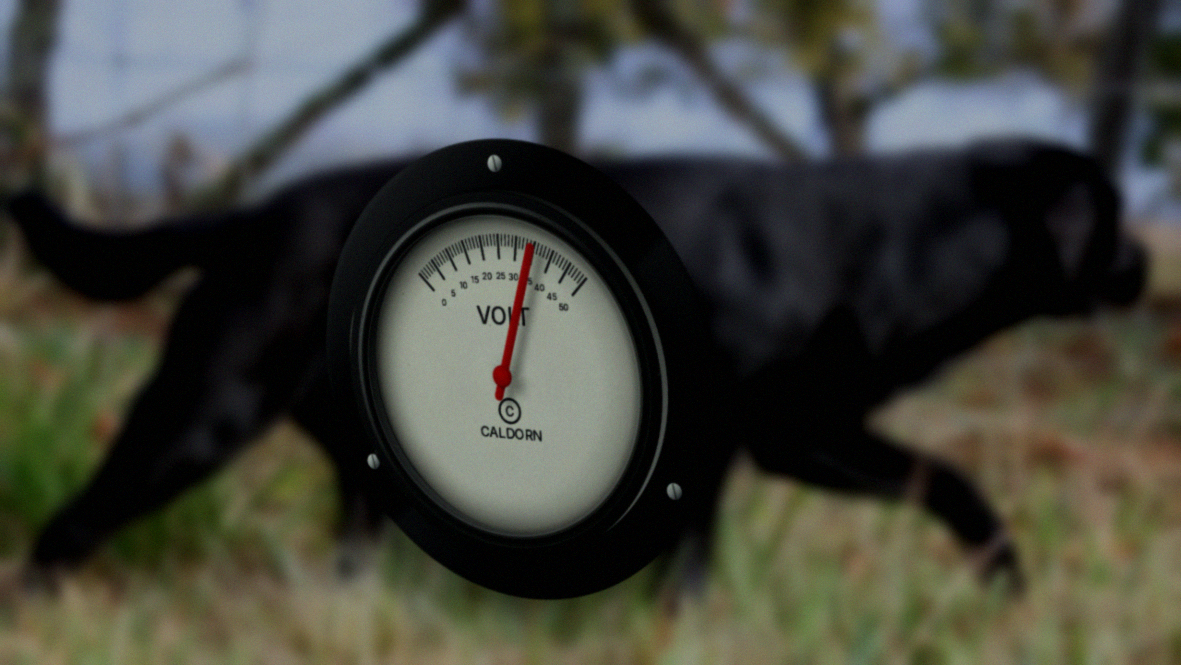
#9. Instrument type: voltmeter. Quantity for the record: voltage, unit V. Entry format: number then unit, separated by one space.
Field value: 35 V
